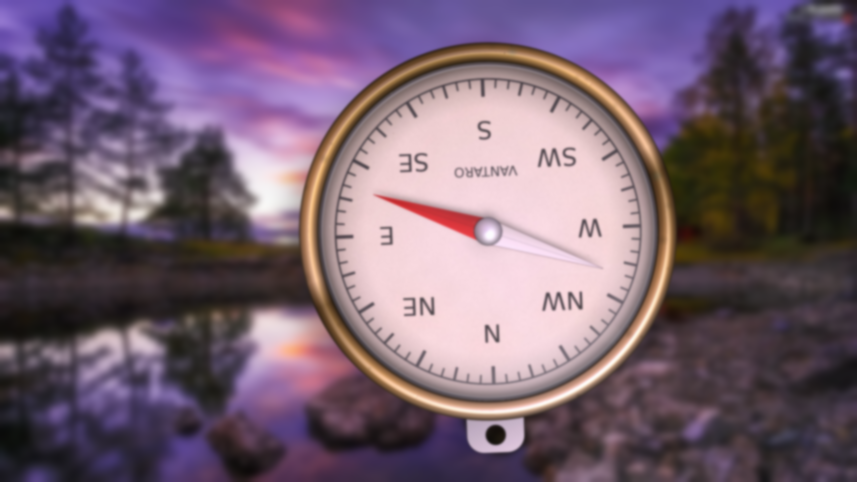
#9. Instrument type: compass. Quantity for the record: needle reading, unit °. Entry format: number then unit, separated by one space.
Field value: 110 °
